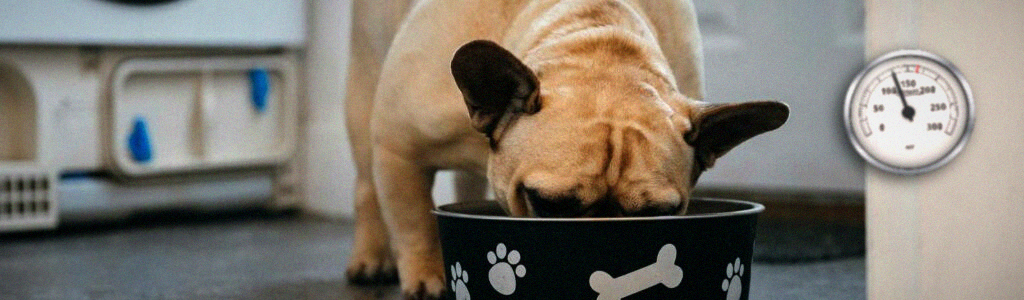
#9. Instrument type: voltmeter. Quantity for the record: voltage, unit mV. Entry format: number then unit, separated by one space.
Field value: 125 mV
